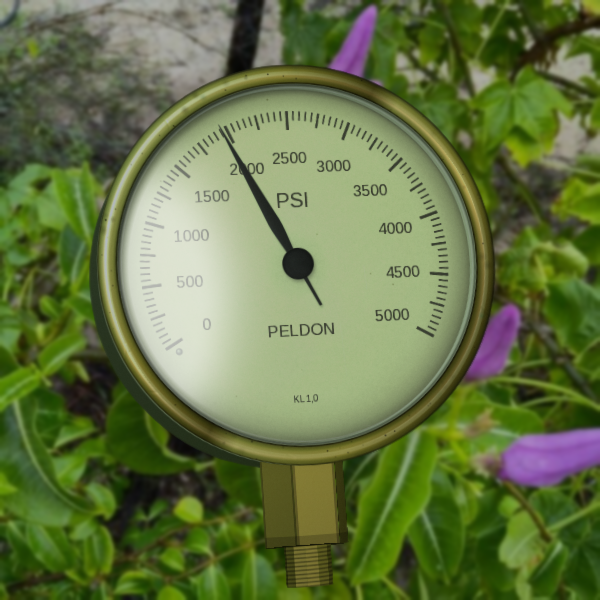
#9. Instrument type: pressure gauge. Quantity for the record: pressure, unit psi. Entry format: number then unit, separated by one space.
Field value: 1950 psi
